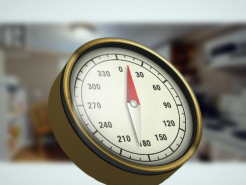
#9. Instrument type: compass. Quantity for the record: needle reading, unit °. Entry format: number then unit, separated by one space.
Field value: 10 °
